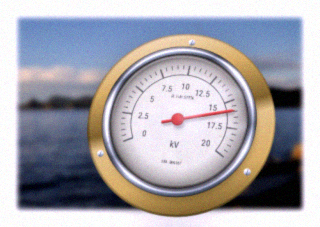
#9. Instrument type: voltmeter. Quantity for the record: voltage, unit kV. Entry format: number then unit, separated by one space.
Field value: 16 kV
